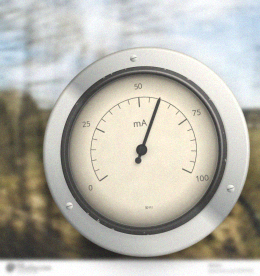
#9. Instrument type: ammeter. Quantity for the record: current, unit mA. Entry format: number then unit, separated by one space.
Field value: 60 mA
